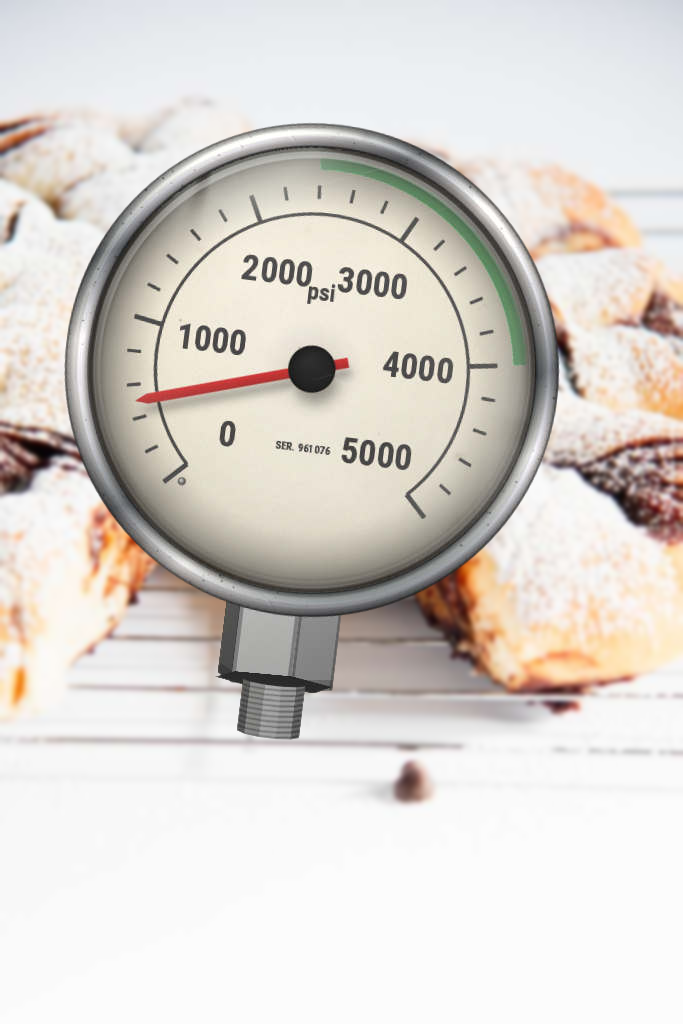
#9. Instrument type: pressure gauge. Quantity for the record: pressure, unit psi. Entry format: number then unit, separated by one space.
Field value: 500 psi
